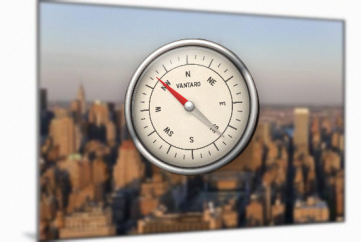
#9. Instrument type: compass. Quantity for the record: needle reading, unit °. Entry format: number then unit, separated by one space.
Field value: 315 °
